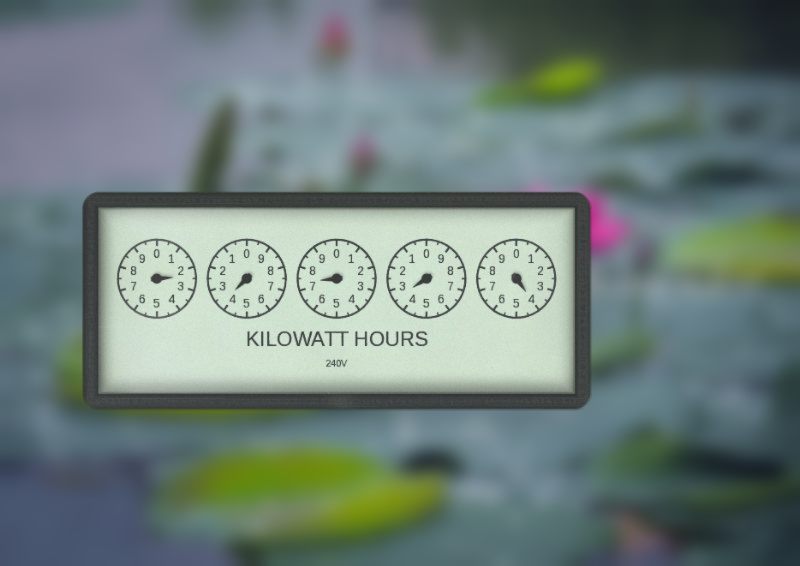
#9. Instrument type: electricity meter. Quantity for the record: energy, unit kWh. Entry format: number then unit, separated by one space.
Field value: 23734 kWh
